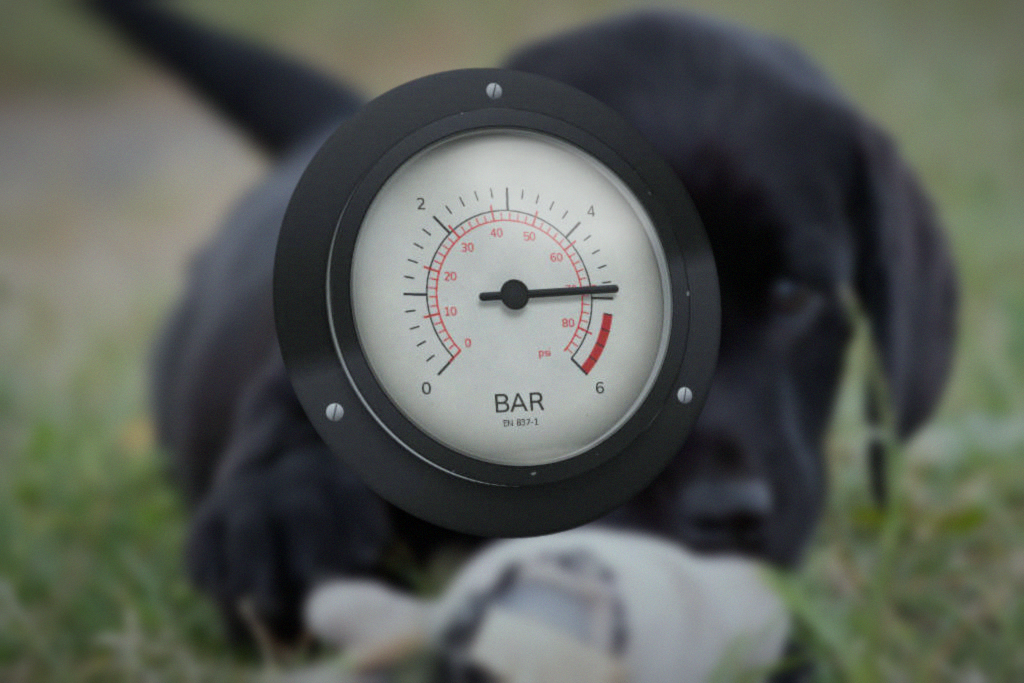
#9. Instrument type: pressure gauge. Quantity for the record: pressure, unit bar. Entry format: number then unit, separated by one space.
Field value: 4.9 bar
